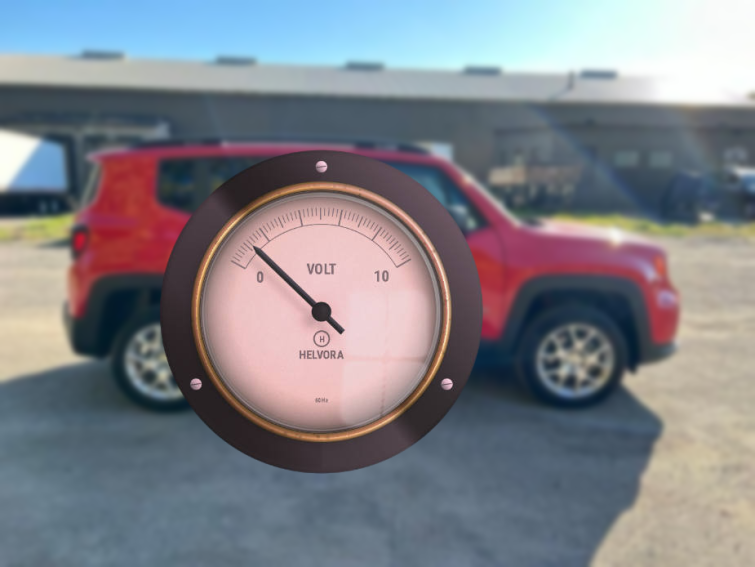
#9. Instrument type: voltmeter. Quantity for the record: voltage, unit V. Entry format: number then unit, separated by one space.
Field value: 1.2 V
